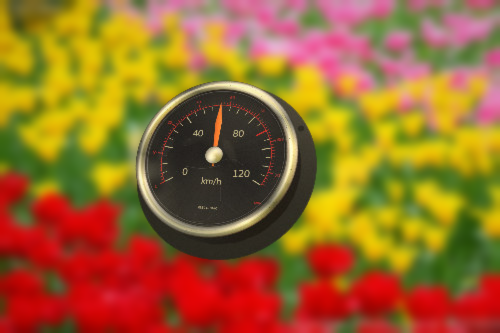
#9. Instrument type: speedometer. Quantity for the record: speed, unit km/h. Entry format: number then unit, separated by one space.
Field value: 60 km/h
